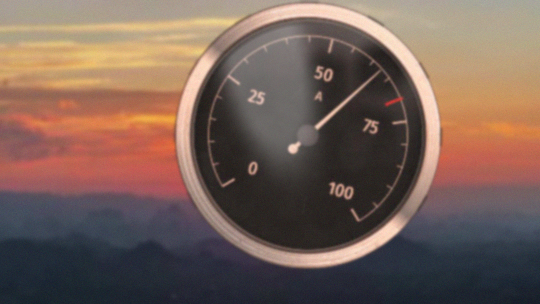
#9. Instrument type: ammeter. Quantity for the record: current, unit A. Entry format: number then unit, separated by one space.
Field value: 62.5 A
